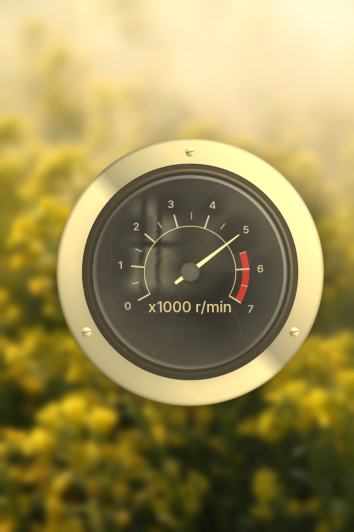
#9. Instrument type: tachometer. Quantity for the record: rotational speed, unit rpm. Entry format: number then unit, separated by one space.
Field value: 5000 rpm
